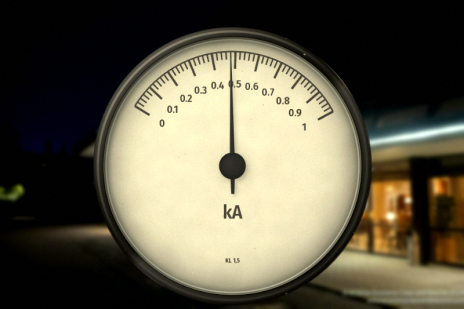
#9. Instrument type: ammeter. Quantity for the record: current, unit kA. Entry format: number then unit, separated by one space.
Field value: 0.48 kA
